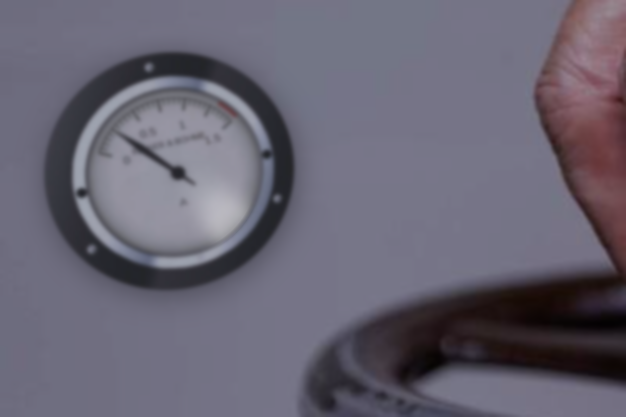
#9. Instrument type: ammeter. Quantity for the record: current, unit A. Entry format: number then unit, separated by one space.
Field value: 0.25 A
